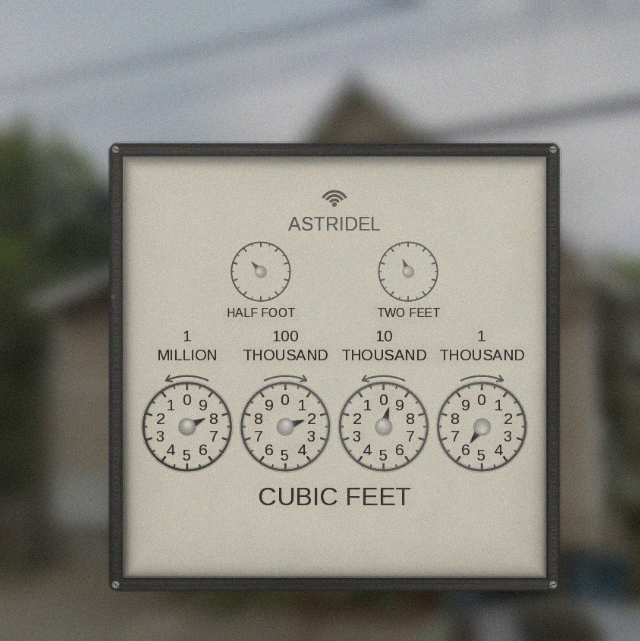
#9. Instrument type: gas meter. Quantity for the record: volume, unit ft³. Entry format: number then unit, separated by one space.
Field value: 819600 ft³
